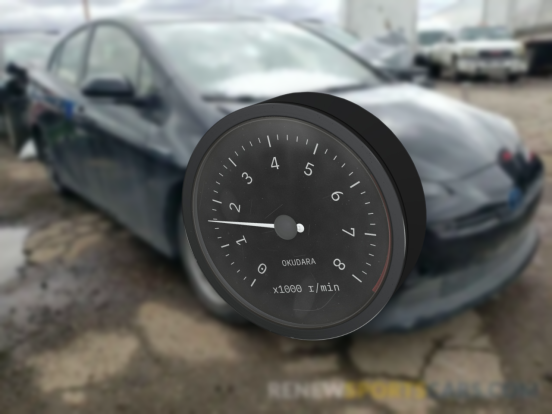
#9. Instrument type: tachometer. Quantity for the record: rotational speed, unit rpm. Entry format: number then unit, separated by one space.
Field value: 1600 rpm
